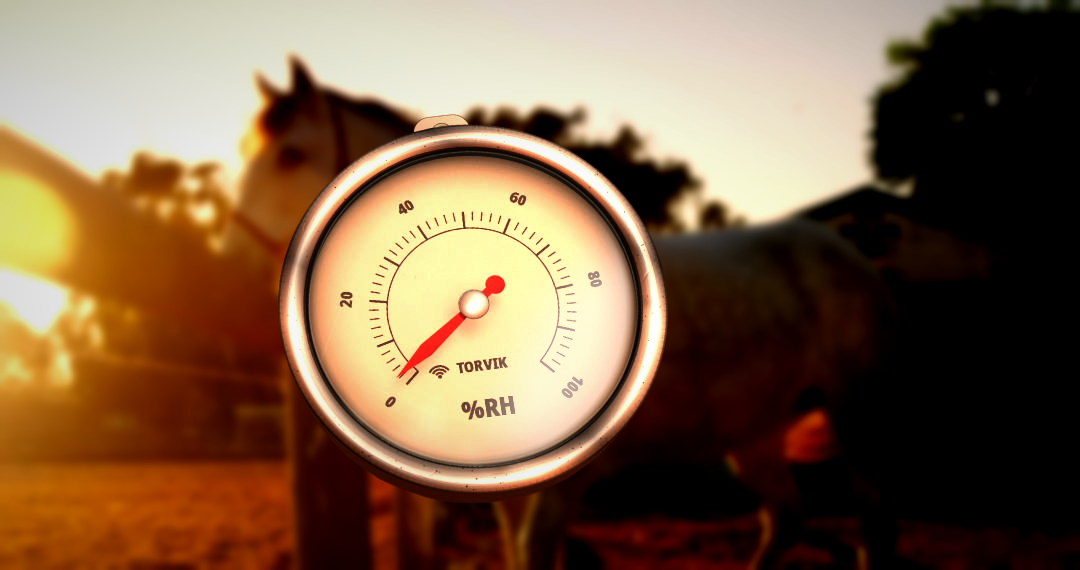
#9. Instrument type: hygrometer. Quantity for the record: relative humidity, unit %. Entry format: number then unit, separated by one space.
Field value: 2 %
